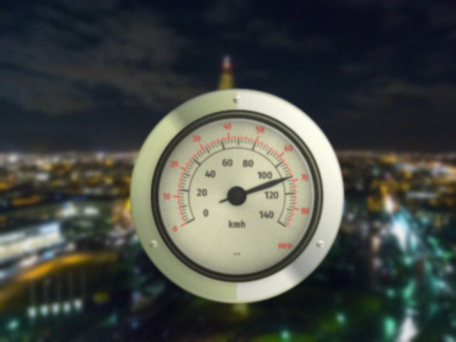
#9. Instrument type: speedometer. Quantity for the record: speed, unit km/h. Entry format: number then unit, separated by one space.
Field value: 110 km/h
